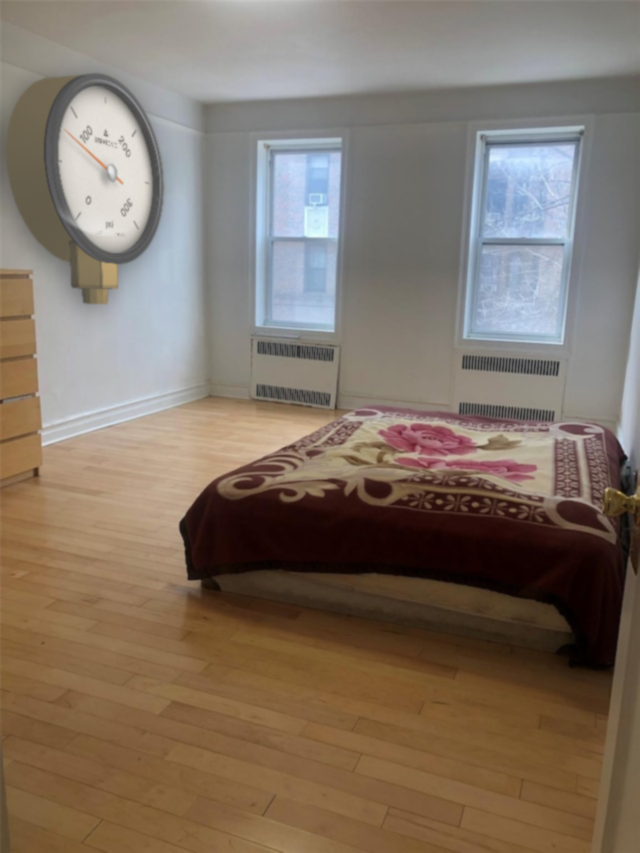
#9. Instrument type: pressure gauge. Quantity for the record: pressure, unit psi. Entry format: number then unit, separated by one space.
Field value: 75 psi
